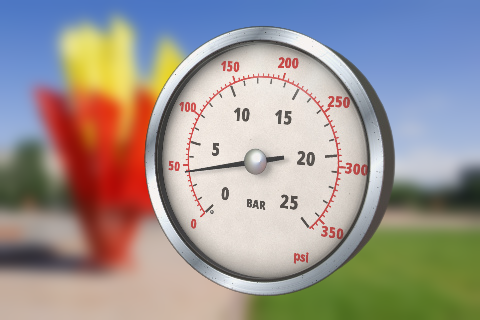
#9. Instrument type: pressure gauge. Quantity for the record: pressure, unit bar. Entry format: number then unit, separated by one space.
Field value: 3 bar
